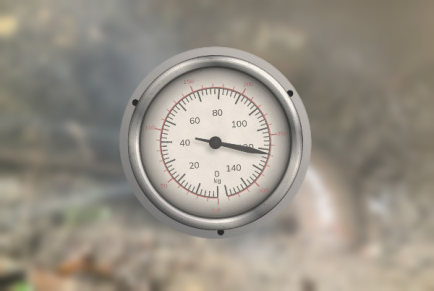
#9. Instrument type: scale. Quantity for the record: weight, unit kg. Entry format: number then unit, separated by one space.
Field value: 122 kg
